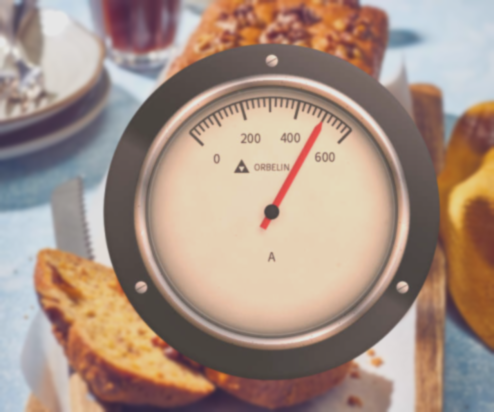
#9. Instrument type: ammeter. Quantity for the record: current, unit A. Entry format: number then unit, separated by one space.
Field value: 500 A
